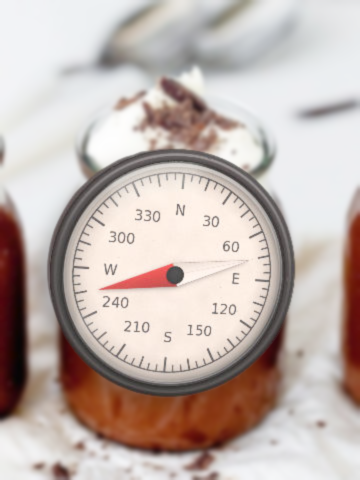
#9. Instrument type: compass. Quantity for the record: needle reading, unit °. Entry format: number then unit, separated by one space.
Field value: 255 °
